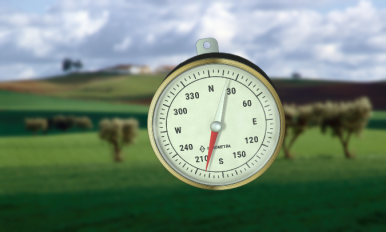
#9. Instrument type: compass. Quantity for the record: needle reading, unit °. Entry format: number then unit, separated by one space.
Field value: 200 °
